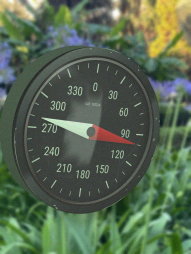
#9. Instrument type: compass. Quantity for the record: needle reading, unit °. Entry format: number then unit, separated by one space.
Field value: 100 °
